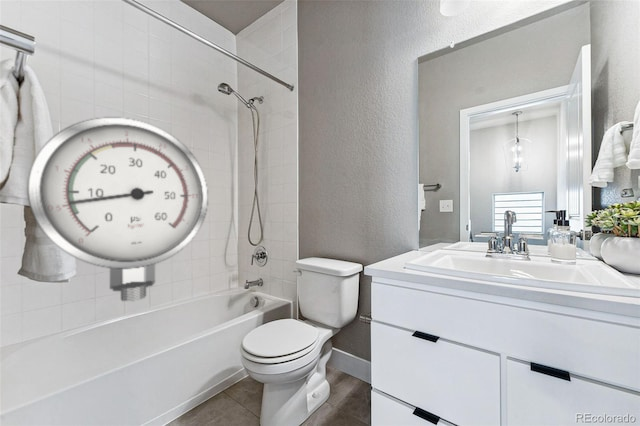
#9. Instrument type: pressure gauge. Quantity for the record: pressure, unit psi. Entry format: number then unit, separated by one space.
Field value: 7.5 psi
